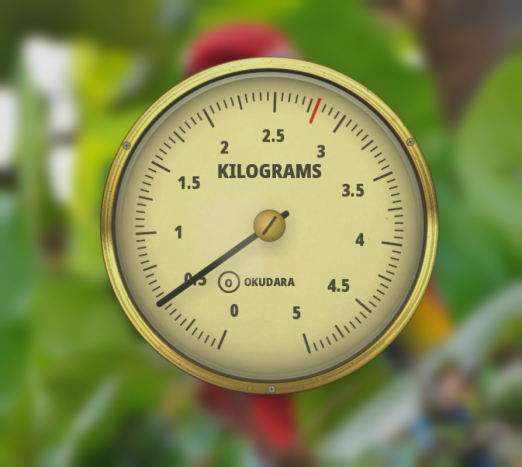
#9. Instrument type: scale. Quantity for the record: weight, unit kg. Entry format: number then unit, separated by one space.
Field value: 0.5 kg
